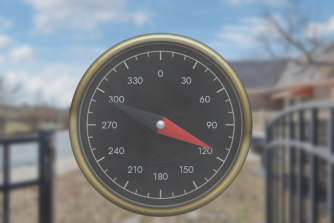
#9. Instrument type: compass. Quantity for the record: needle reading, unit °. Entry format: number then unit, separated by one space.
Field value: 115 °
